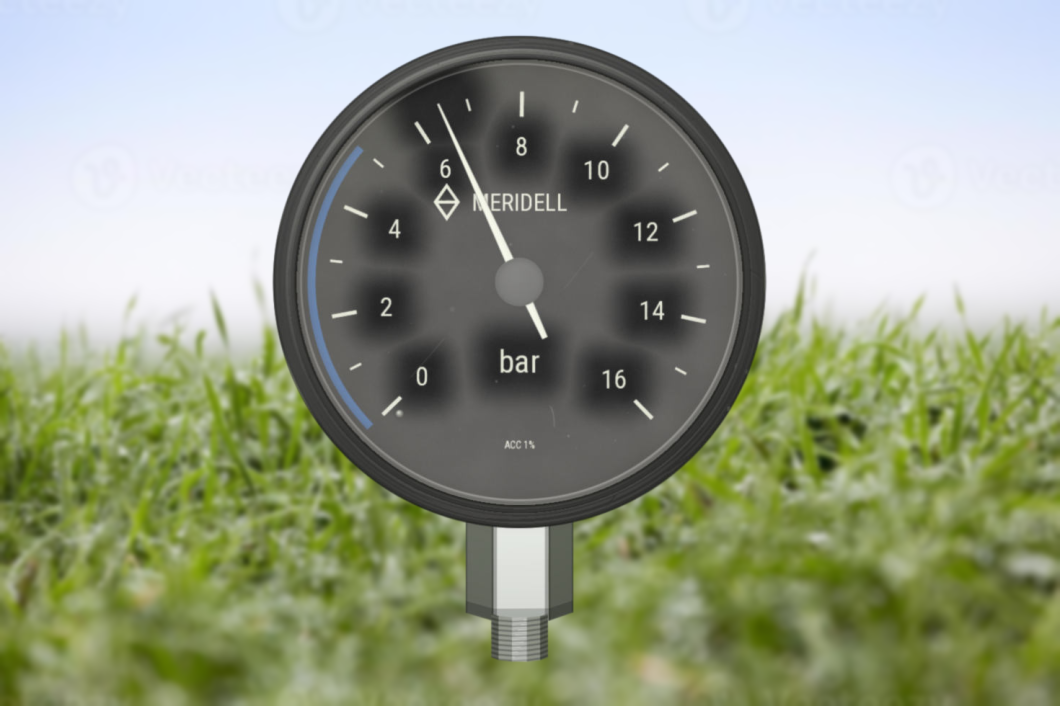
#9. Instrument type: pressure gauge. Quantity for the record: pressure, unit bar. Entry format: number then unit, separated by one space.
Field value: 6.5 bar
